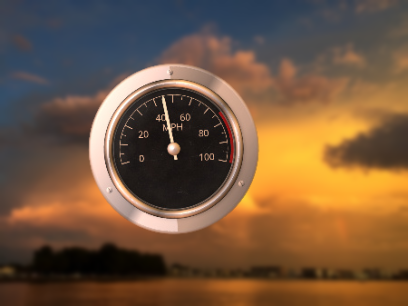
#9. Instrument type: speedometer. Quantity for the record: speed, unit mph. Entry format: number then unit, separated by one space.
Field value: 45 mph
